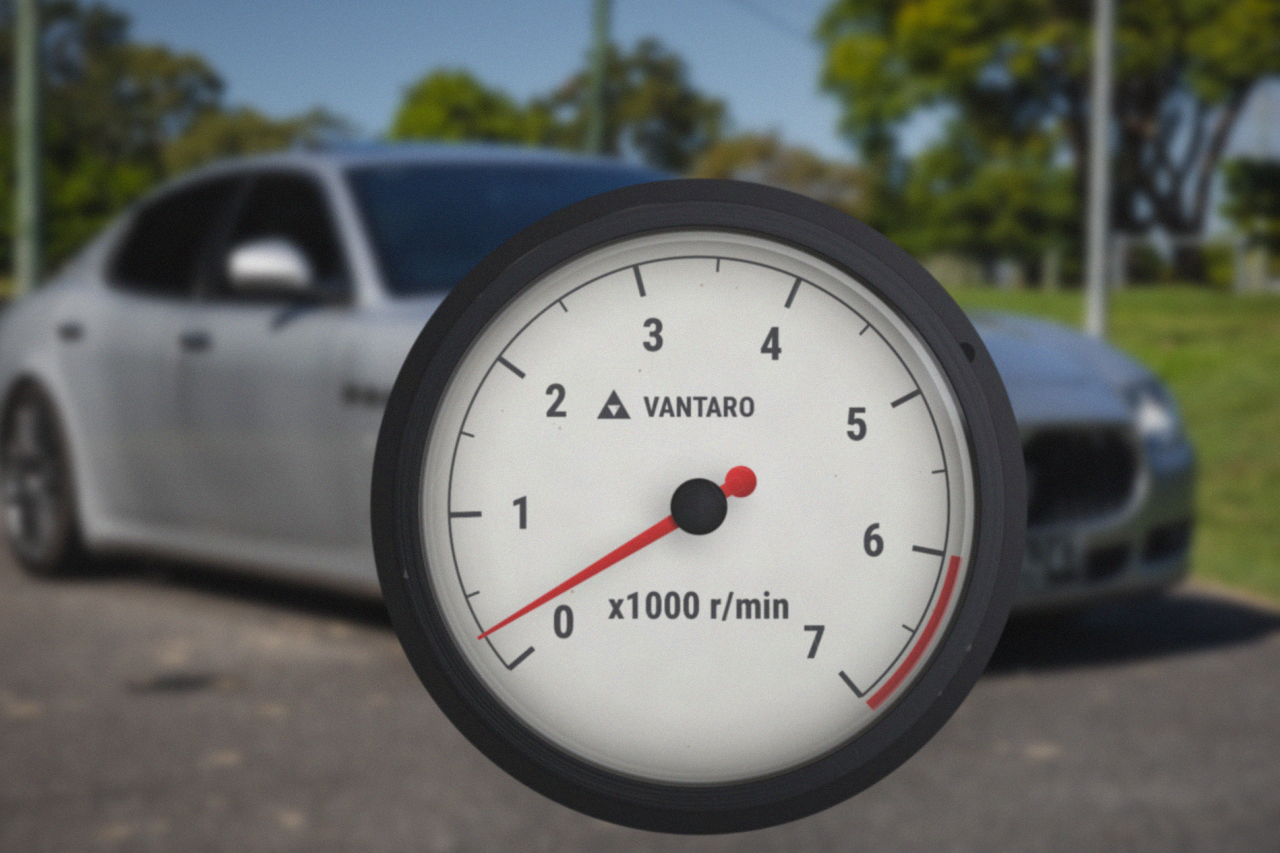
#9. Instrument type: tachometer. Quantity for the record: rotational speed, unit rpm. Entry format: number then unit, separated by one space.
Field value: 250 rpm
